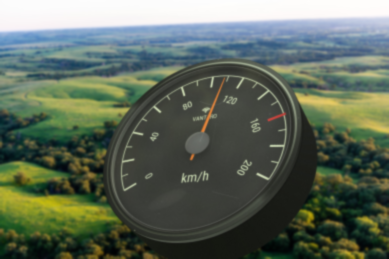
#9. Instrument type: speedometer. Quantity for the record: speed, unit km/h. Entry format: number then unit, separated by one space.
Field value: 110 km/h
